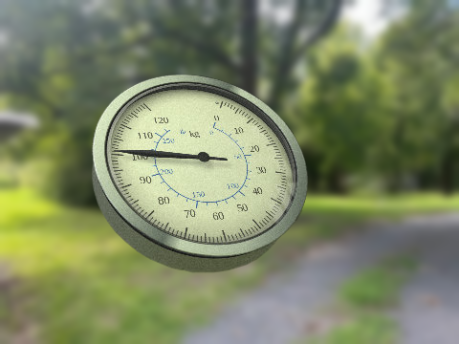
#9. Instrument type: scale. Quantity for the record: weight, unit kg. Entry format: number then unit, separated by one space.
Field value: 100 kg
